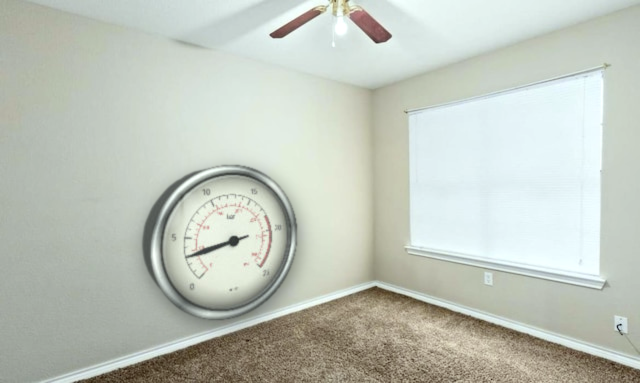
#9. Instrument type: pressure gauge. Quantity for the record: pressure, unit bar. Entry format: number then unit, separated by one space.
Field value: 3 bar
